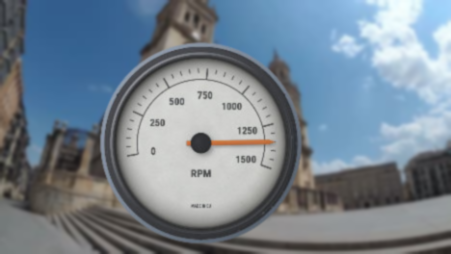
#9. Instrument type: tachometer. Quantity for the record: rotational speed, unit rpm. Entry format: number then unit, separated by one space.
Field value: 1350 rpm
